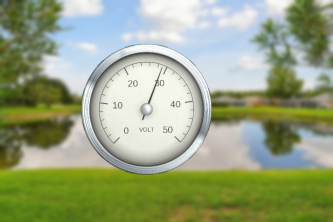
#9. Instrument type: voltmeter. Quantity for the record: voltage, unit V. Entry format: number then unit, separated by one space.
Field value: 29 V
